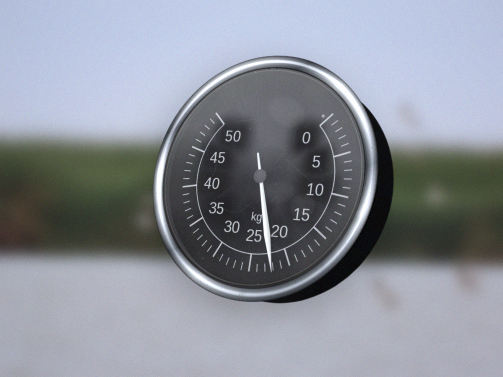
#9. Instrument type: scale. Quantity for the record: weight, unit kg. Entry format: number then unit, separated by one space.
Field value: 22 kg
